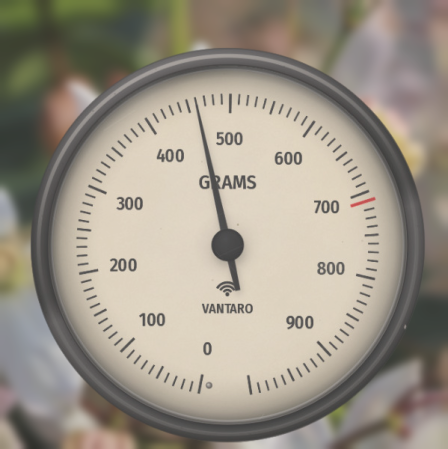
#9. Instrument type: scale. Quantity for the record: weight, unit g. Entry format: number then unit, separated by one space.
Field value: 460 g
